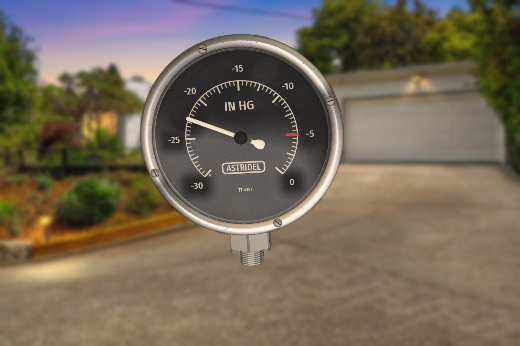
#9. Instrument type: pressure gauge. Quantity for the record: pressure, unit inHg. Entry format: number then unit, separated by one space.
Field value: -22.5 inHg
